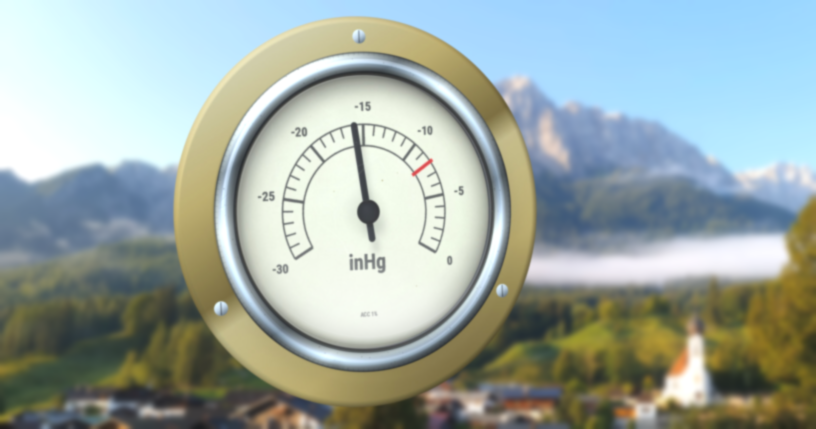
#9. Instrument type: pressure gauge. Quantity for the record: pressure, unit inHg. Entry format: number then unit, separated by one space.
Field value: -16 inHg
